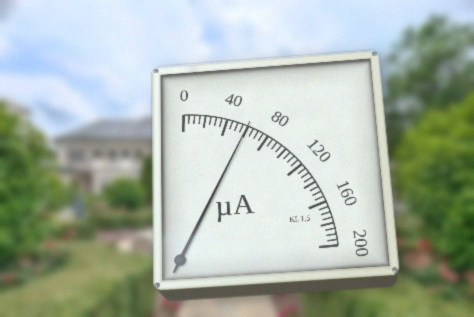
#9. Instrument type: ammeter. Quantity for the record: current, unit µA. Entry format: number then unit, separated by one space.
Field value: 60 µA
